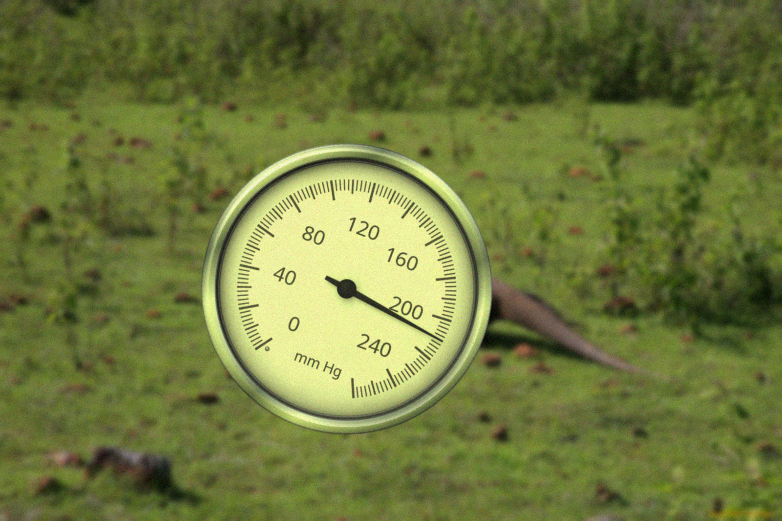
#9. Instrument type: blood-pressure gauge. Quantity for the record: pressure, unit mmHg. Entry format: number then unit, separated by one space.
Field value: 210 mmHg
